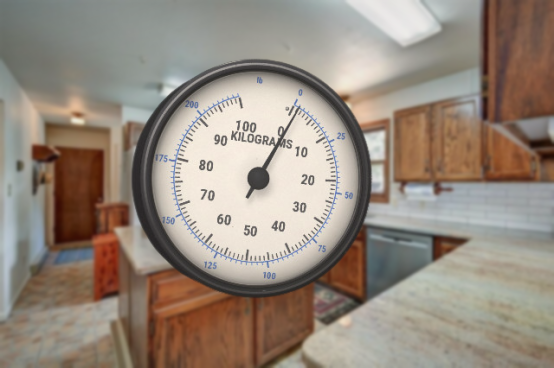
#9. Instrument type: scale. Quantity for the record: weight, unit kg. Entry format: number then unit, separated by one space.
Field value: 1 kg
